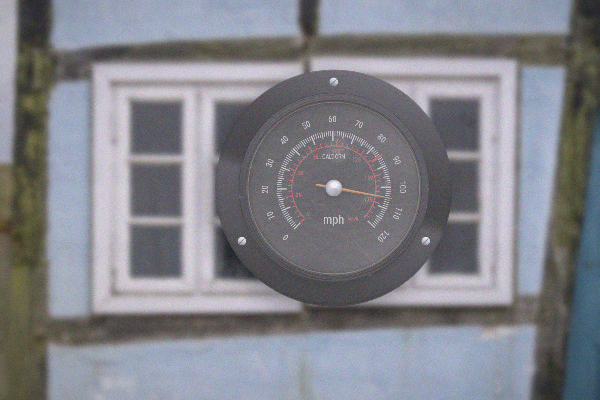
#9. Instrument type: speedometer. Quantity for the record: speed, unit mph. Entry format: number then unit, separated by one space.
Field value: 105 mph
